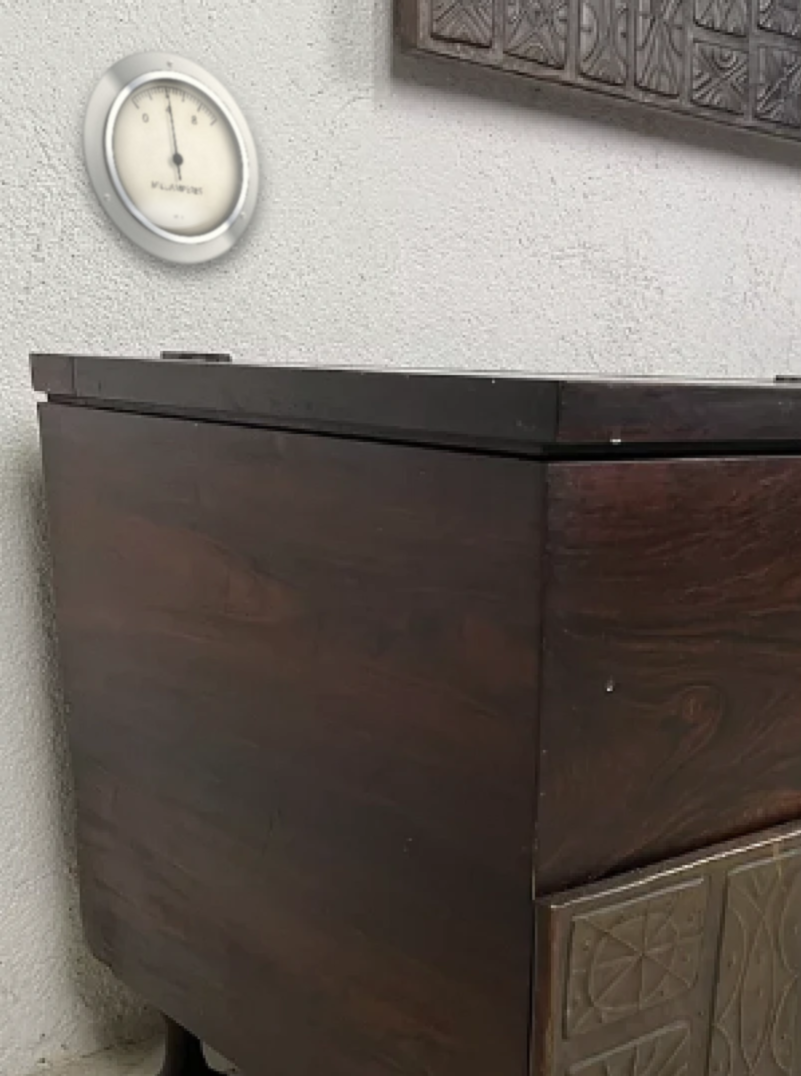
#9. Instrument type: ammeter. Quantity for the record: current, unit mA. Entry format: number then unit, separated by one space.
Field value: 4 mA
